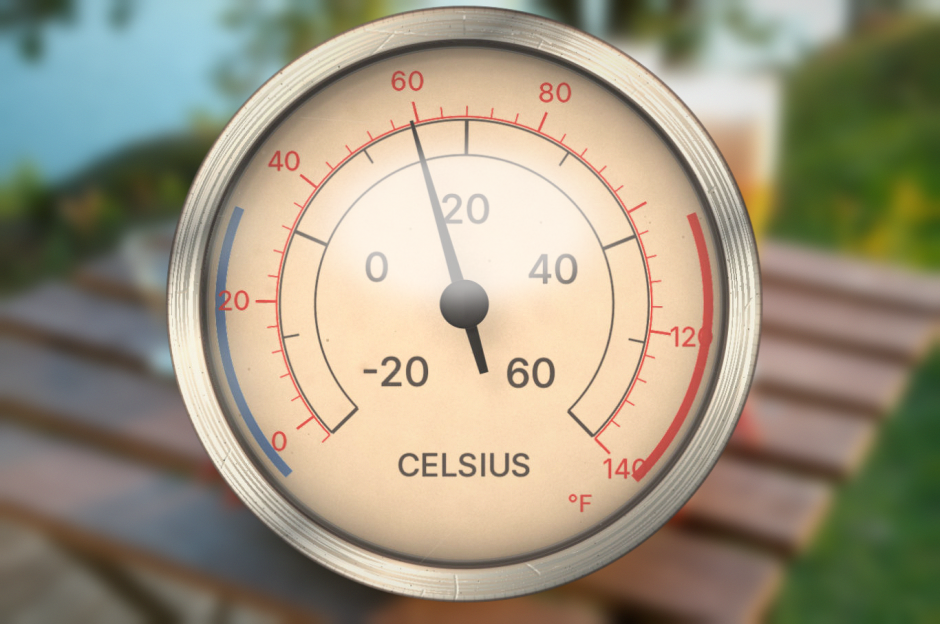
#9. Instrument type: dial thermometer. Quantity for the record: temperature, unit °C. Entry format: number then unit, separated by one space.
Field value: 15 °C
